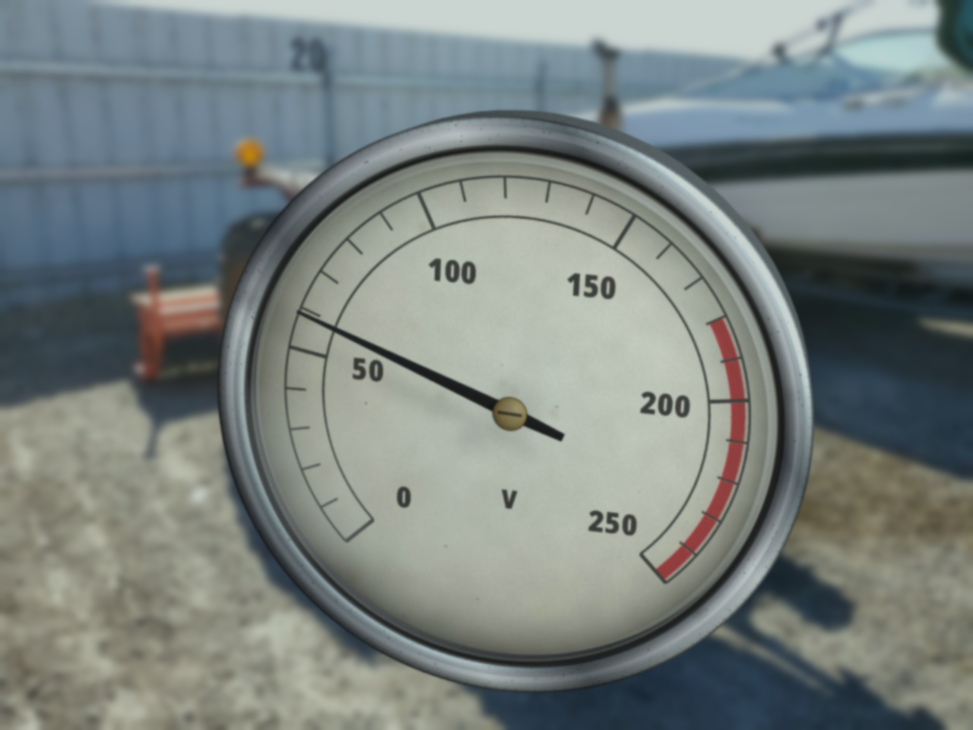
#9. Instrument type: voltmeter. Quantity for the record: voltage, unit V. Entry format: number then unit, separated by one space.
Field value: 60 V
